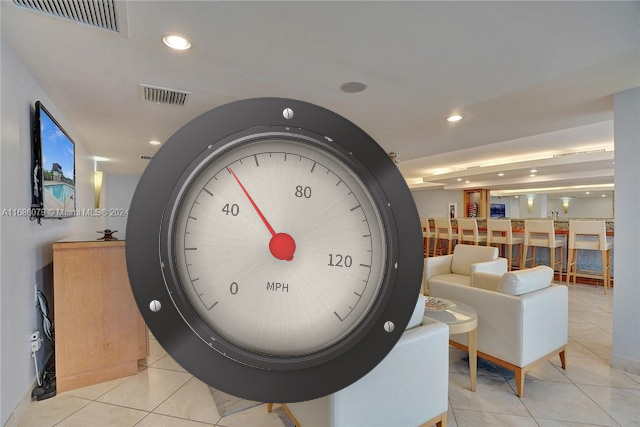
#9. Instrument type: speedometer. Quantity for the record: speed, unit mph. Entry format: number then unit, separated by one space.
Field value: 50 mph
